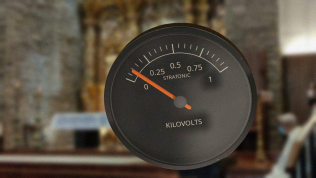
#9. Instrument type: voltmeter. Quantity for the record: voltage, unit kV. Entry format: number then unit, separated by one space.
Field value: 0.1 kV
